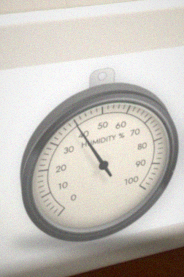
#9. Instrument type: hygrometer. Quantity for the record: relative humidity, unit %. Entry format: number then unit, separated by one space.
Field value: 40 %
